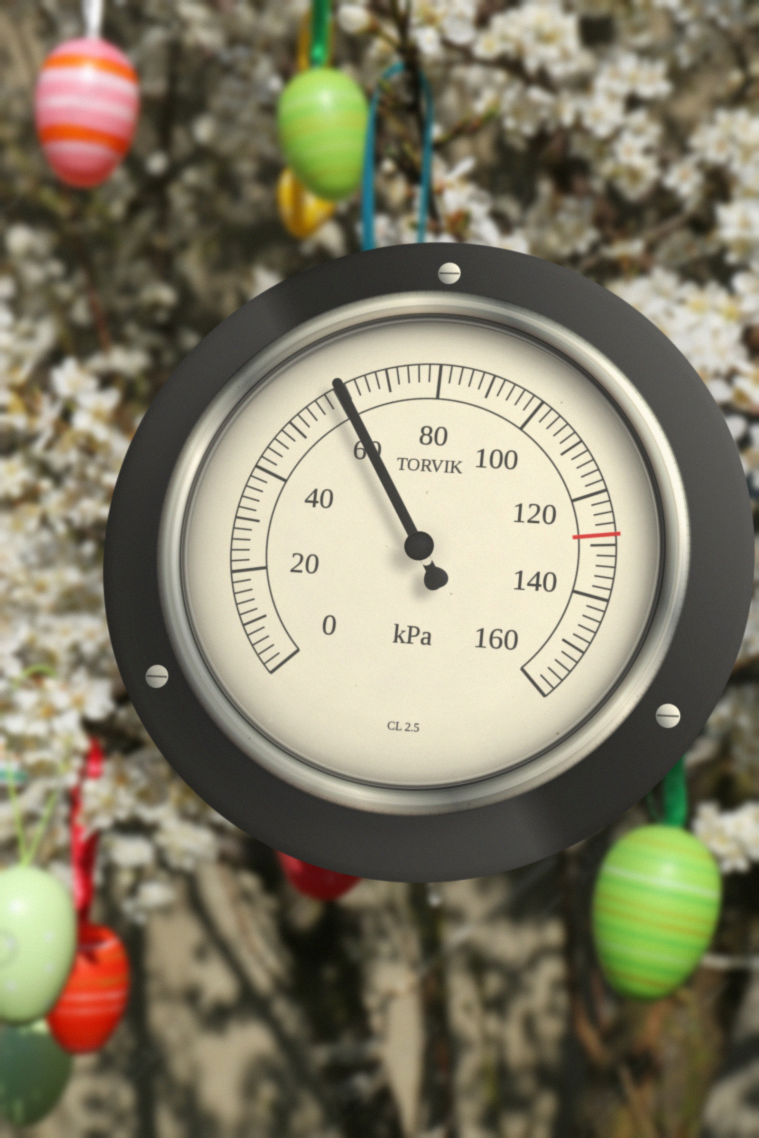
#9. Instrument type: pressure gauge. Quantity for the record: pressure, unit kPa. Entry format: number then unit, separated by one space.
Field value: 61 kPa
